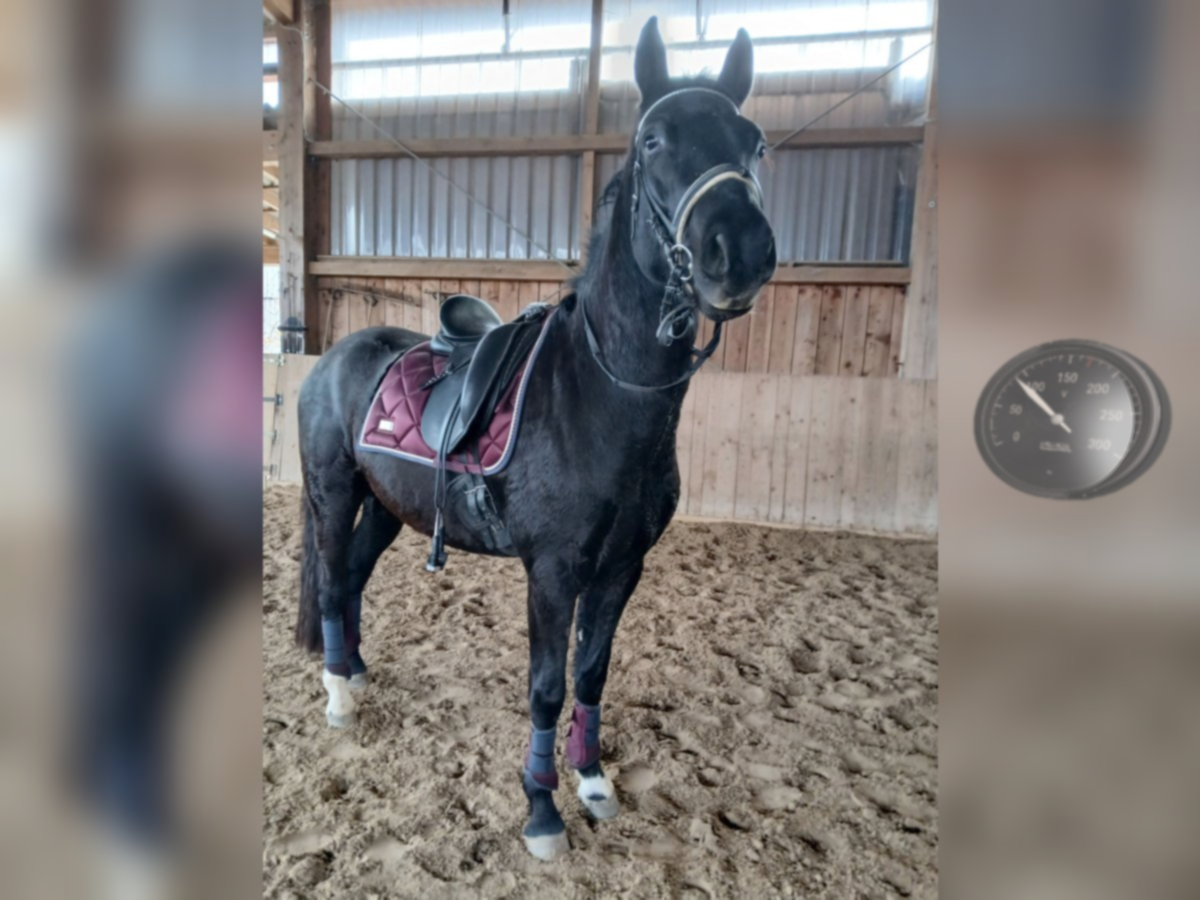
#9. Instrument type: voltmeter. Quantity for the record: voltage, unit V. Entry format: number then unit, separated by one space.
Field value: 90 V
